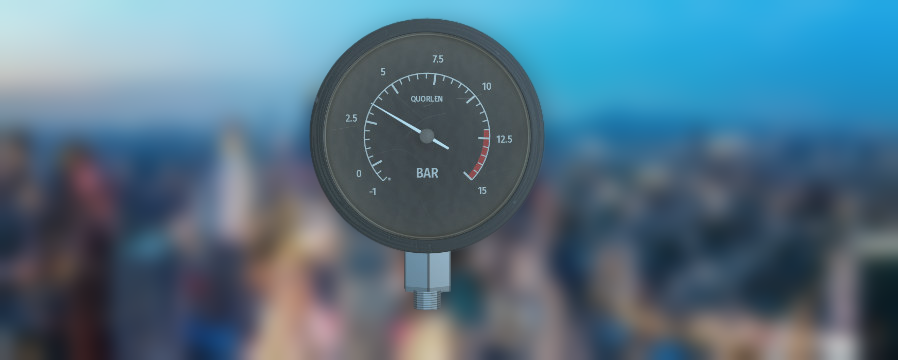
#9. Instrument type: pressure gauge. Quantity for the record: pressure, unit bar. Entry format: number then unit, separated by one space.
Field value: 3.5 bar
